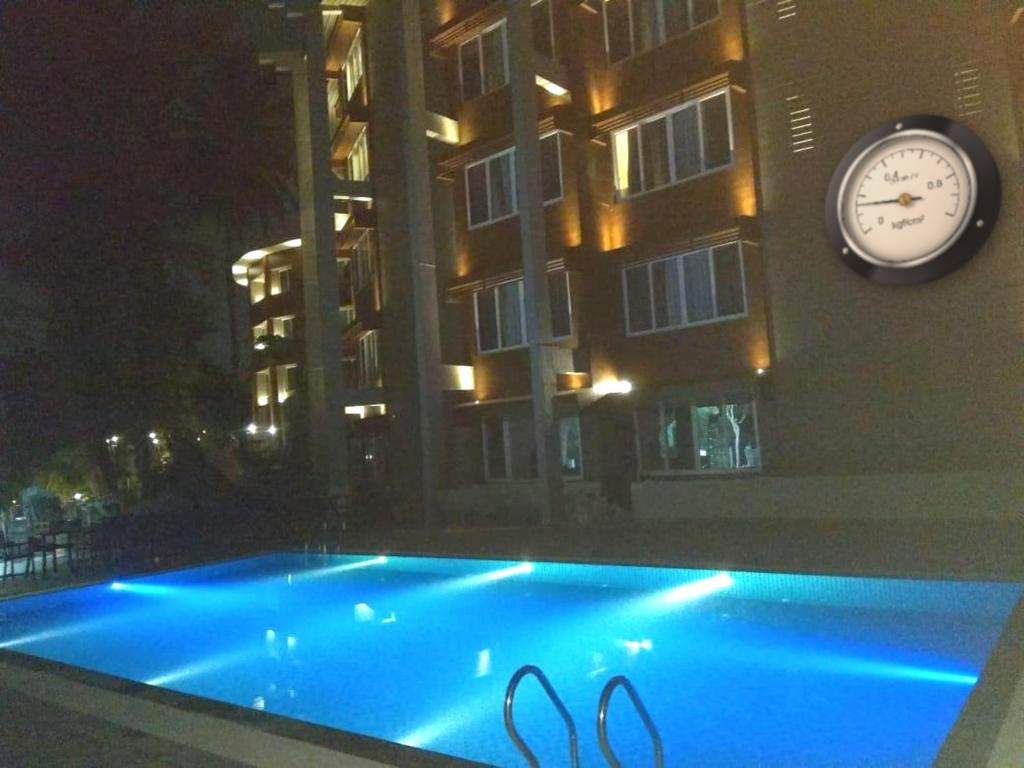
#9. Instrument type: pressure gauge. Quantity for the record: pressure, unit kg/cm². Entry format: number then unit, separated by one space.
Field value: 0.15 kg/cm²
